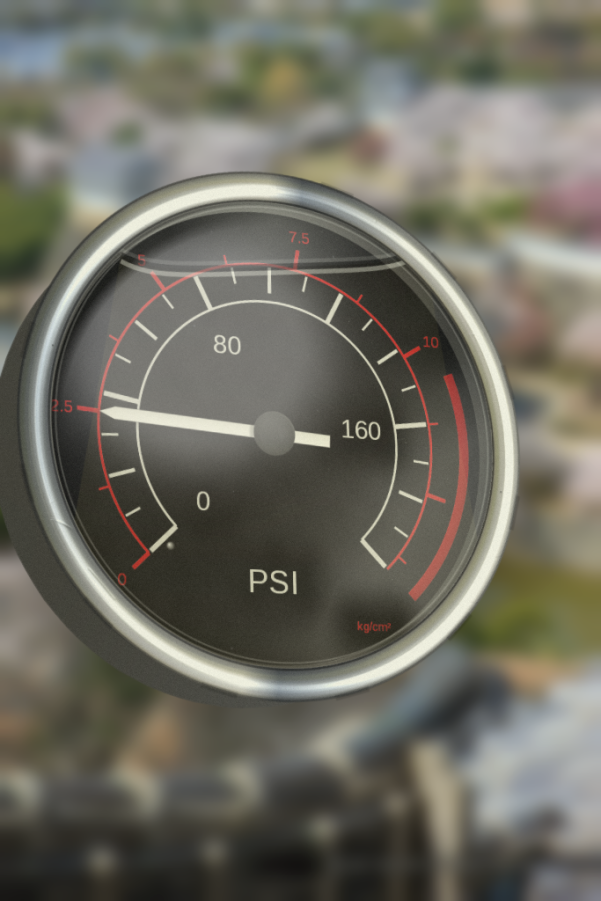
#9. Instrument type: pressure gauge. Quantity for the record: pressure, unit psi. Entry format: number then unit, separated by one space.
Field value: 35 psi
